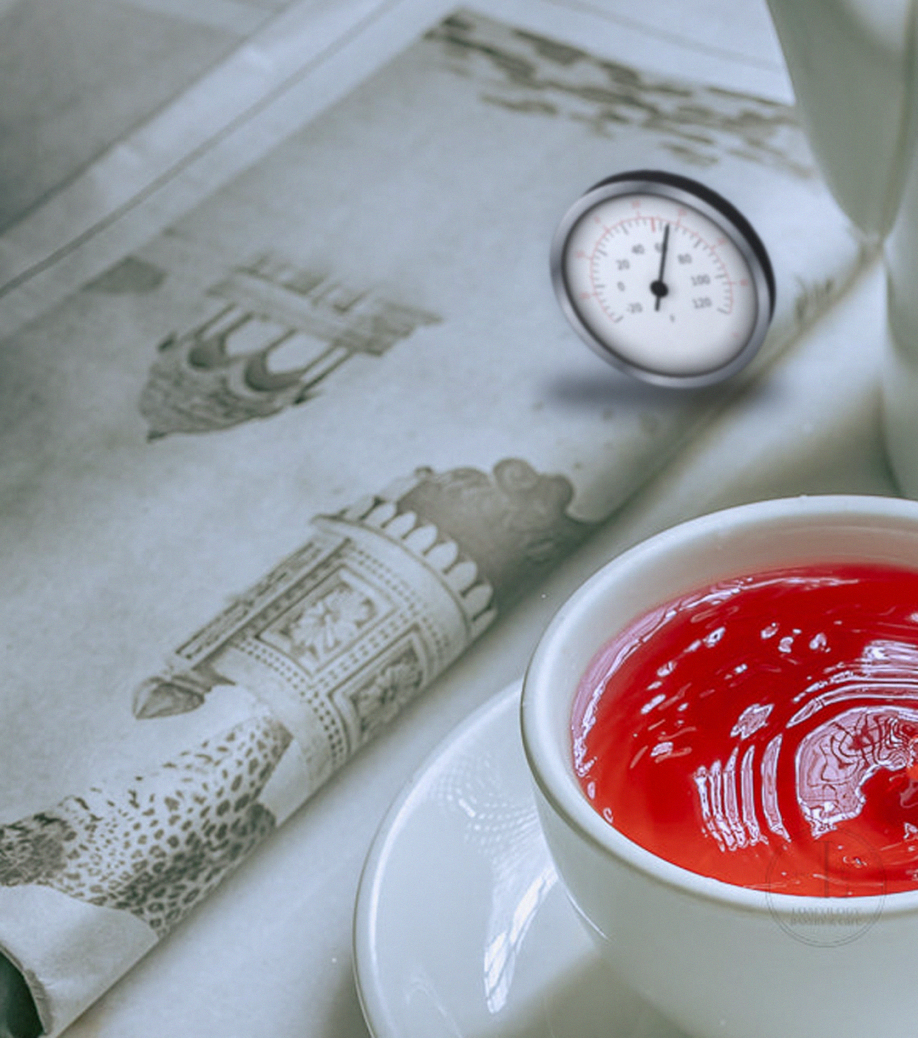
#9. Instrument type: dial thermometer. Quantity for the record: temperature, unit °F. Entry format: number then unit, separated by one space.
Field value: 64 °F
